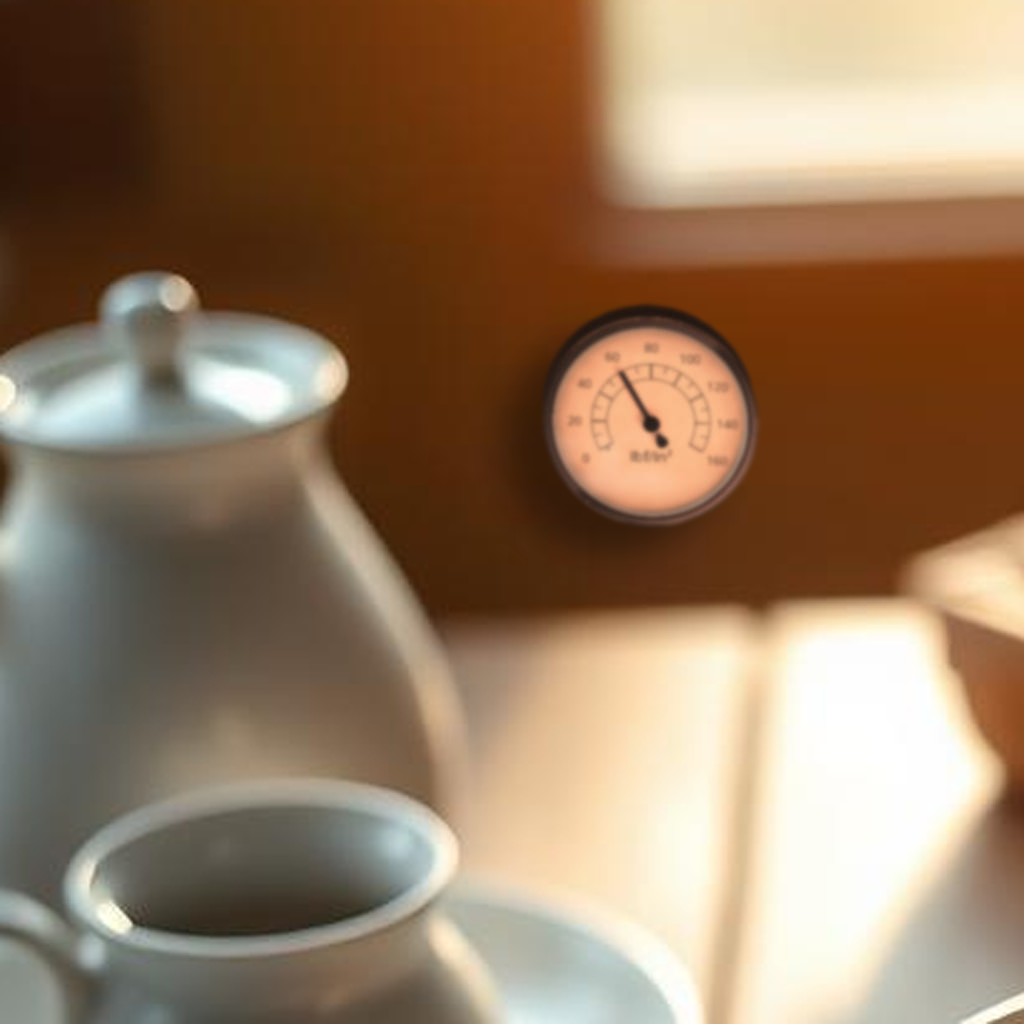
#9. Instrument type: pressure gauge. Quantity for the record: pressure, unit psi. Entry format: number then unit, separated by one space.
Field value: 60 psi
